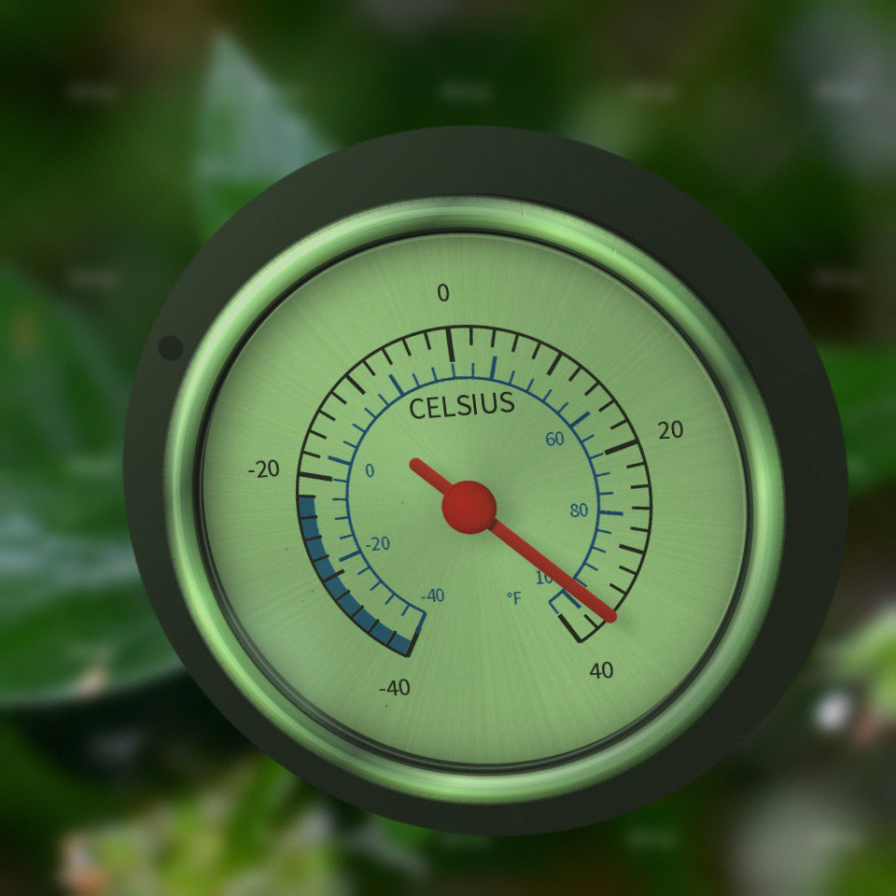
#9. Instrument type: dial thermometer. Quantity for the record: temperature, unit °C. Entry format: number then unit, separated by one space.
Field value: 36 °C
